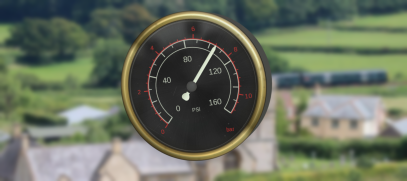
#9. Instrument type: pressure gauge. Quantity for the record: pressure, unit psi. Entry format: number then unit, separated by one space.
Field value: 105 psi
